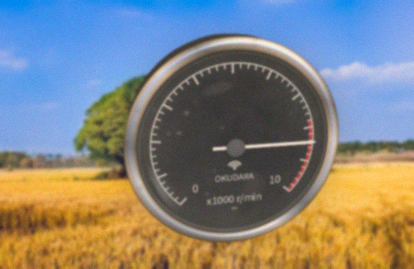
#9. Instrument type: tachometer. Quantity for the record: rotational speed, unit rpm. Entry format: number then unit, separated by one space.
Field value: 8400 rpm
